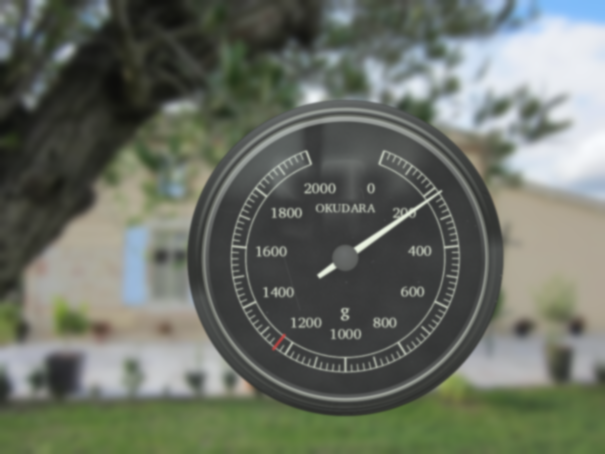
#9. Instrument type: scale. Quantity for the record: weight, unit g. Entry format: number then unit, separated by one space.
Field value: 220 g
